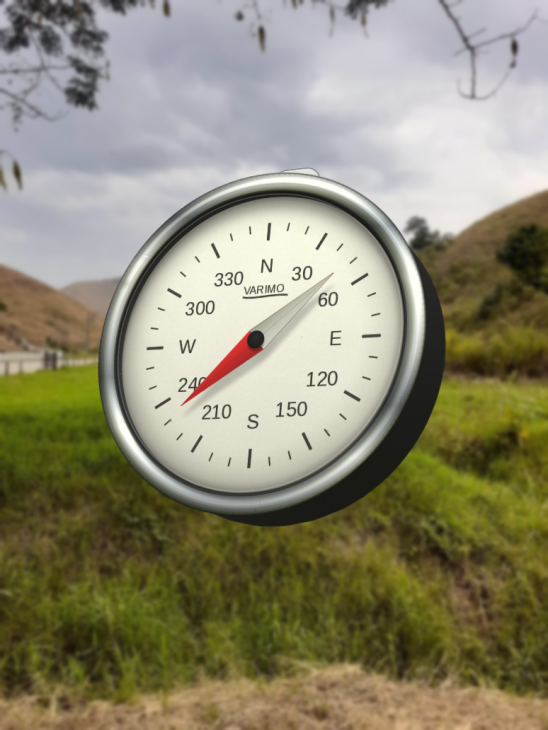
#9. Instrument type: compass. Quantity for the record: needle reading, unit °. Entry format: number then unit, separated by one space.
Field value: 230 °
